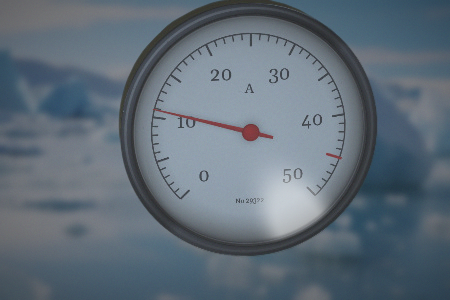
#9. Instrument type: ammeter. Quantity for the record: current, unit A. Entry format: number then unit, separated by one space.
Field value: 11 A
